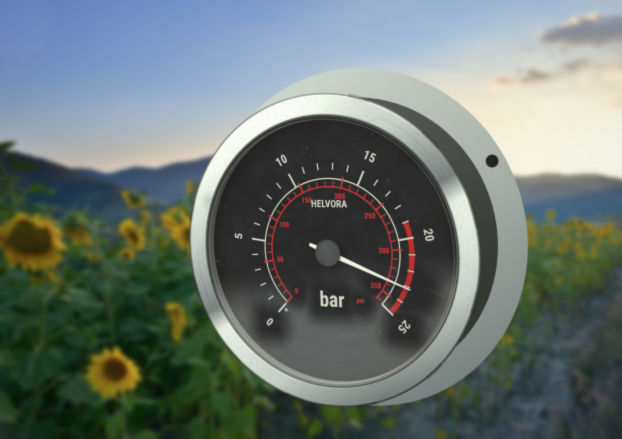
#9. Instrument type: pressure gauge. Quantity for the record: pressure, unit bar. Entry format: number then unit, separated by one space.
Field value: 23 bar
